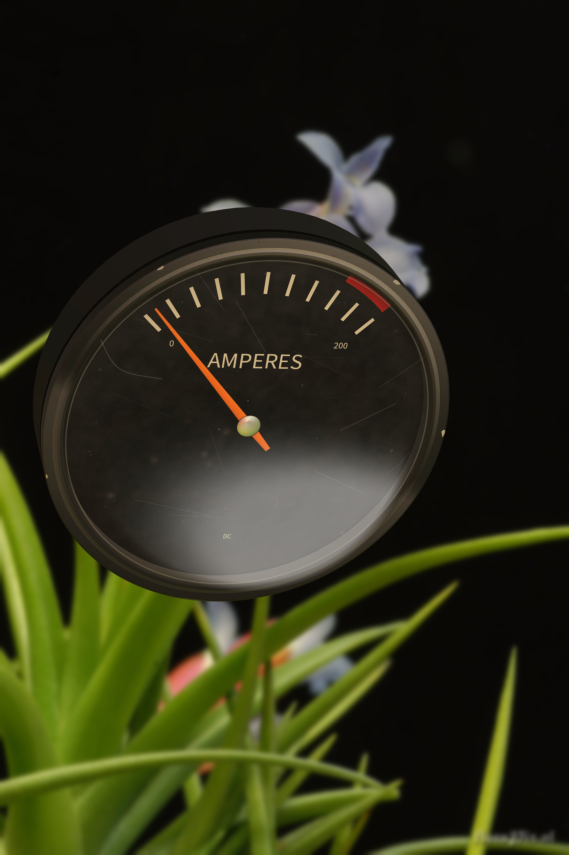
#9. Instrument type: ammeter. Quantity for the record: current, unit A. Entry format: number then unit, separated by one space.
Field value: 10 A
